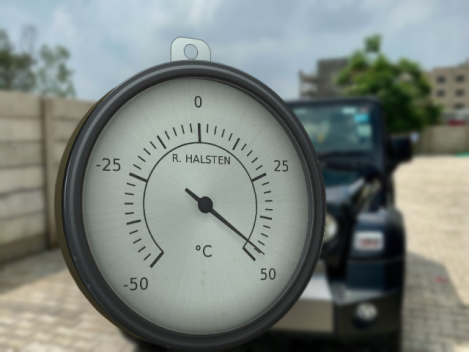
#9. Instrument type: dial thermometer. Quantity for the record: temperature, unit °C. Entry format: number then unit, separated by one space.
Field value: 47.5 °C
